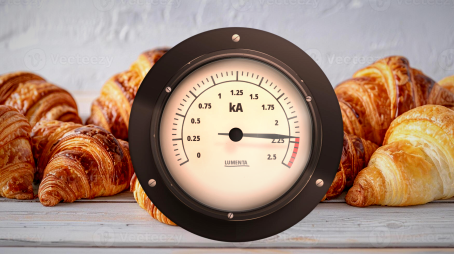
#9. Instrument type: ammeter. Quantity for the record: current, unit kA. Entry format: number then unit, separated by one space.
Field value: 2.2 kA
